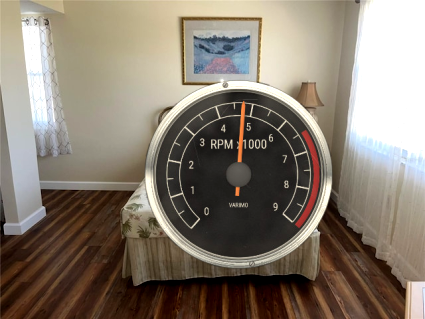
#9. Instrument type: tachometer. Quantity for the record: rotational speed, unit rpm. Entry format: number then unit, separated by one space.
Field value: 4750 rpm
